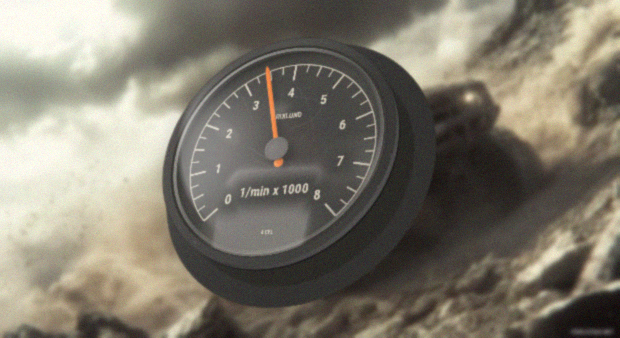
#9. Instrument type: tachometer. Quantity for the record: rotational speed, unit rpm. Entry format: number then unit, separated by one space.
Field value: 3500 rpm
